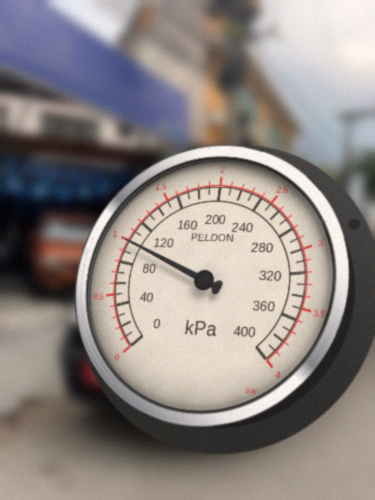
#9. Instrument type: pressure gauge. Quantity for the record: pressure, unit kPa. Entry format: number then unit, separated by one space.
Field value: 100 kPa
